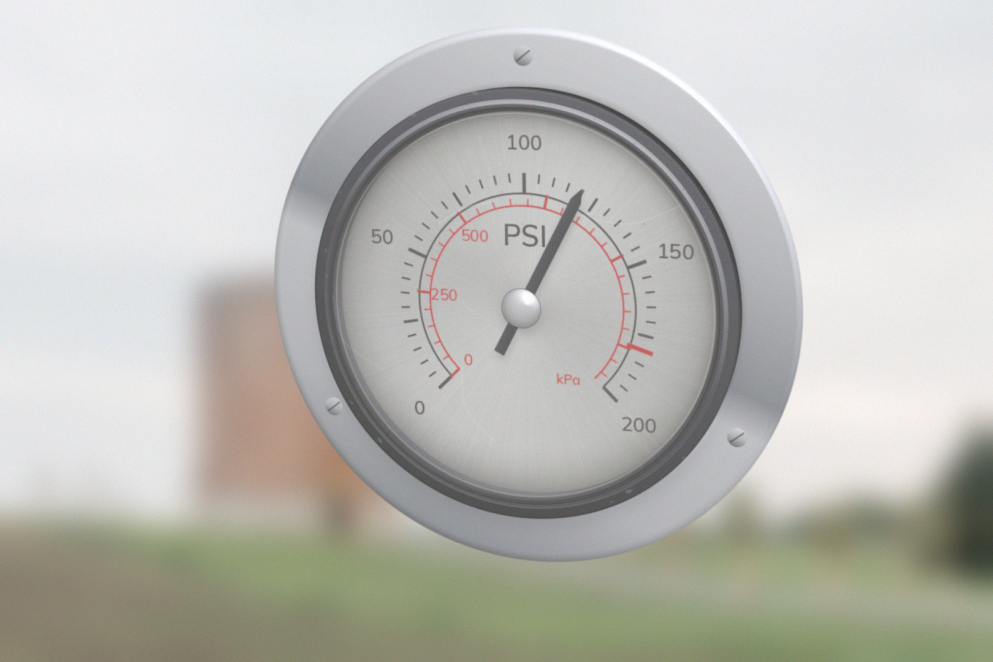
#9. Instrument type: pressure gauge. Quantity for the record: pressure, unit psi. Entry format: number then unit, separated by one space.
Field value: 120 psi
